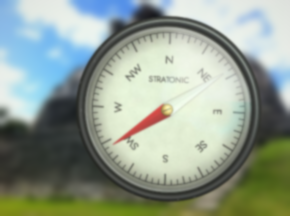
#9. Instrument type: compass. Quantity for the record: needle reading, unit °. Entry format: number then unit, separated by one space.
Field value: 235 °
